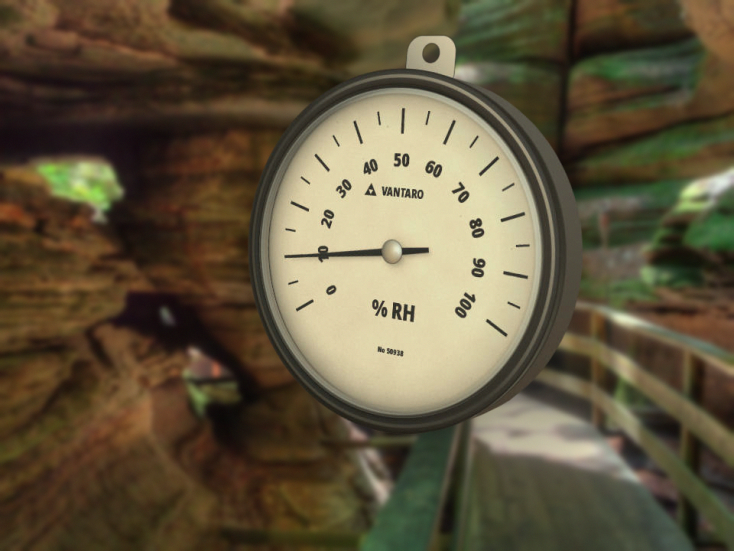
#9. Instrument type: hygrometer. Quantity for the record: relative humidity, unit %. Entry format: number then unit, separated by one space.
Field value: 10 %
